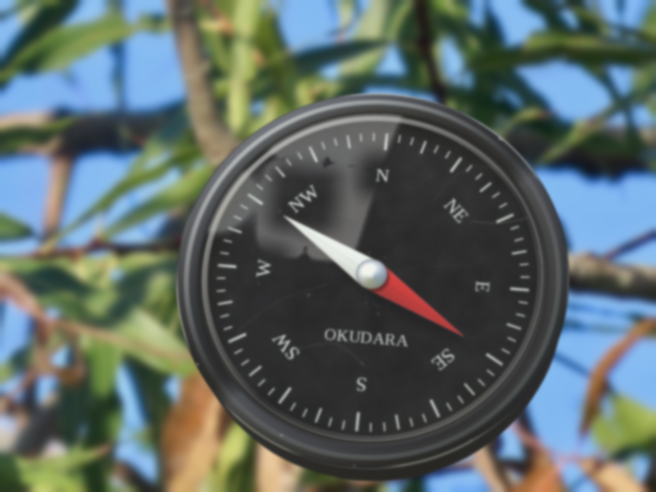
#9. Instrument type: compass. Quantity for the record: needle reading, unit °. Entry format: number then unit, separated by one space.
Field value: 120 °
